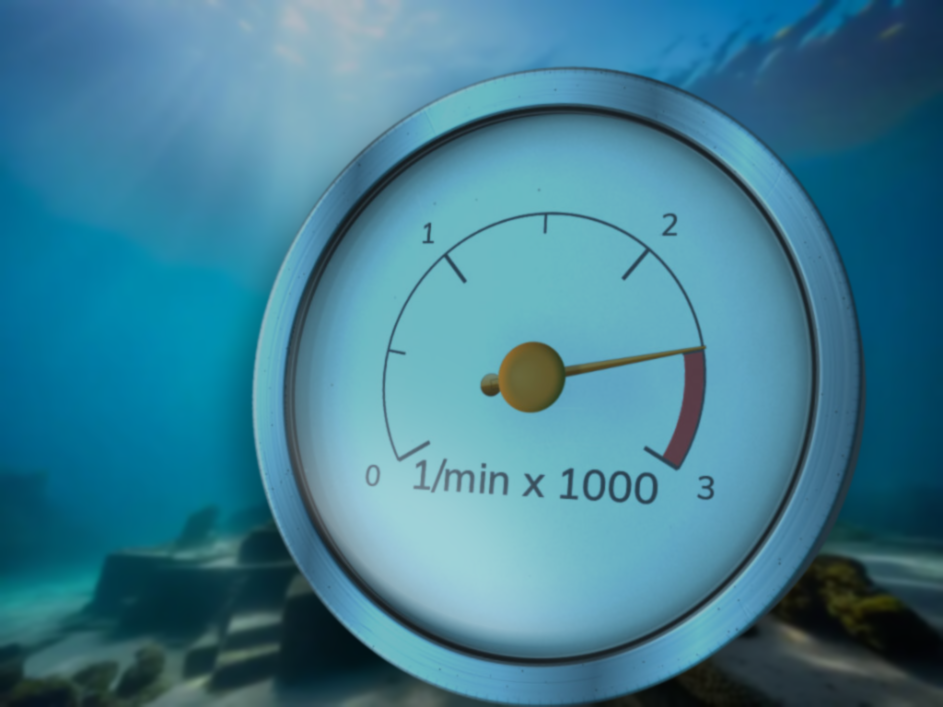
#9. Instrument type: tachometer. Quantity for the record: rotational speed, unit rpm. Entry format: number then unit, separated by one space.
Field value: 2500 rpm
